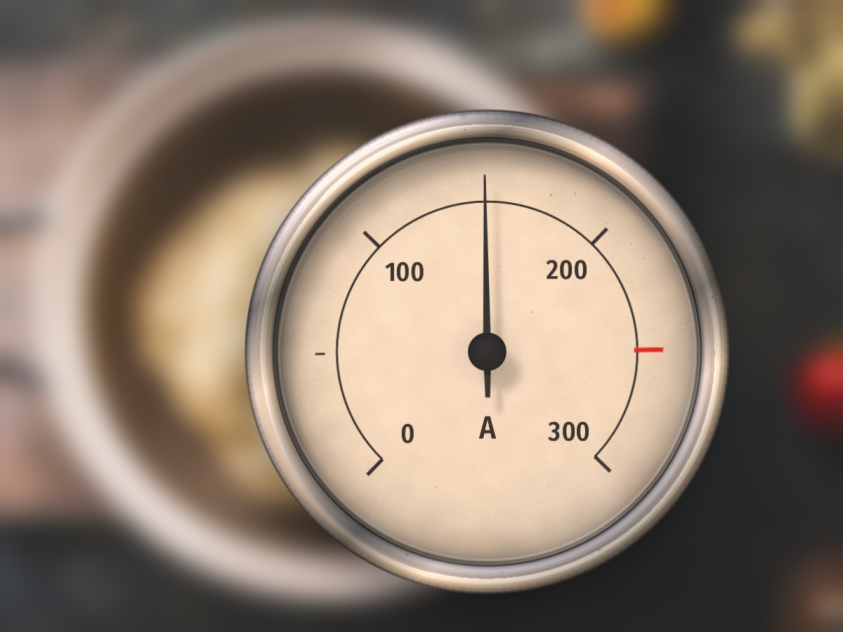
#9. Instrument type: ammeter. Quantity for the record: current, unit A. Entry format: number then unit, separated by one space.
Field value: 150 A
